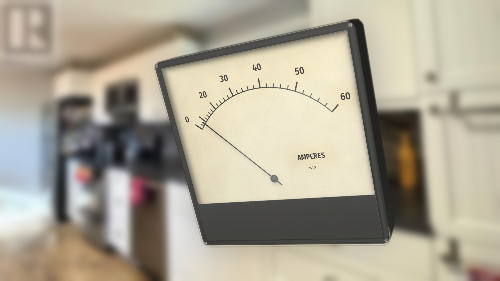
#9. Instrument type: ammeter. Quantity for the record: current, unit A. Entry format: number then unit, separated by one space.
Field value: 10 A
